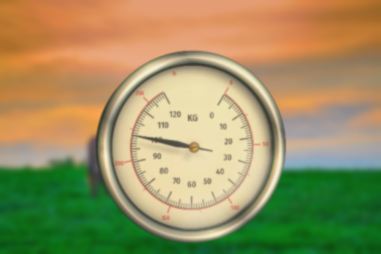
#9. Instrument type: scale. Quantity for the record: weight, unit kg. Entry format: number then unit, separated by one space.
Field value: 100 kg
